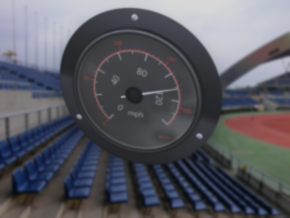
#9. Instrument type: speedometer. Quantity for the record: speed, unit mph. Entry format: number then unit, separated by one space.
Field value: 110 mph
